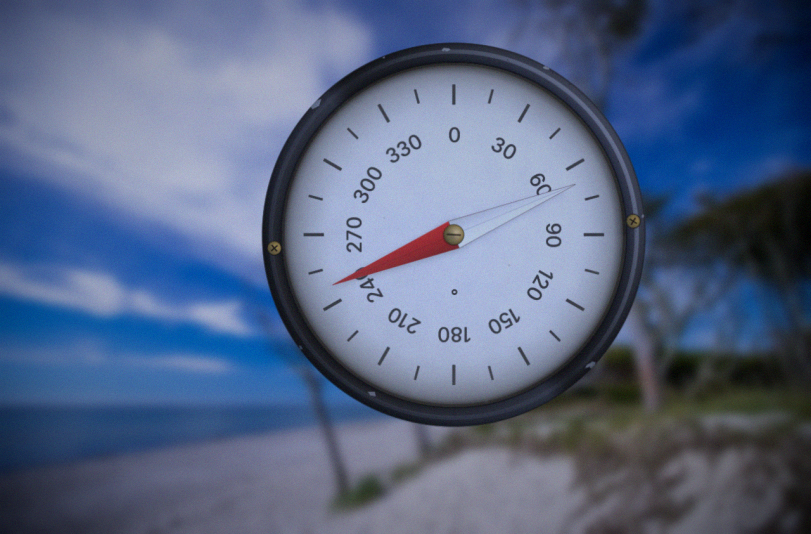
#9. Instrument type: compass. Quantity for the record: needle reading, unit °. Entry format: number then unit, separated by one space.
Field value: 247.5 °
